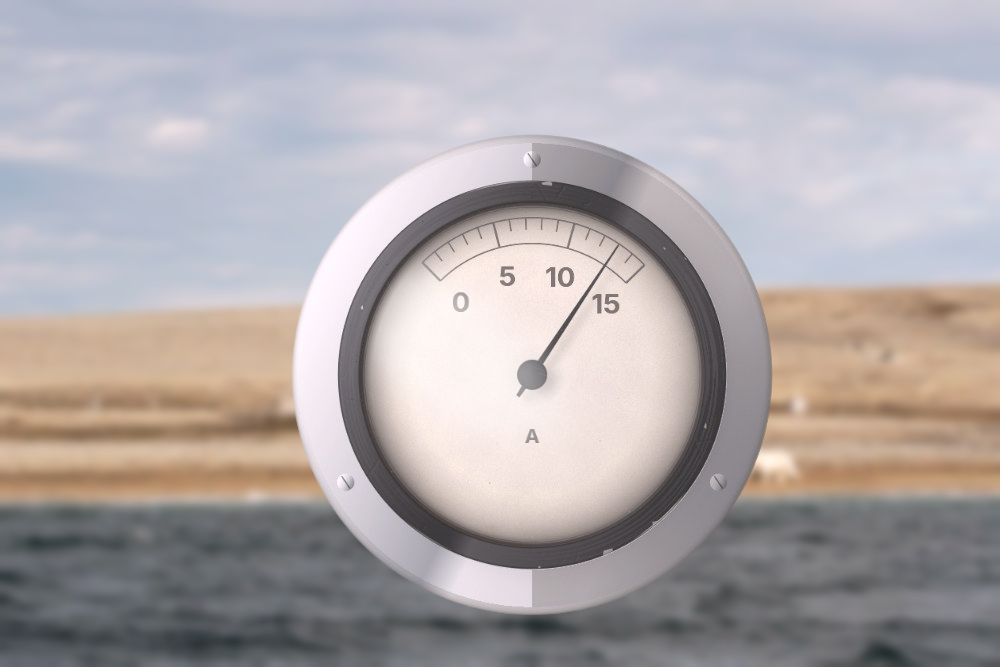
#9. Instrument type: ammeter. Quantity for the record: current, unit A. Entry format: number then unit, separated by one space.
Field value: 13 A
